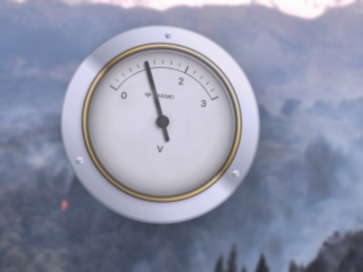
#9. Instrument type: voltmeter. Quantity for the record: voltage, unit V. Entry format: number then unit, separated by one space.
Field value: 1 V
